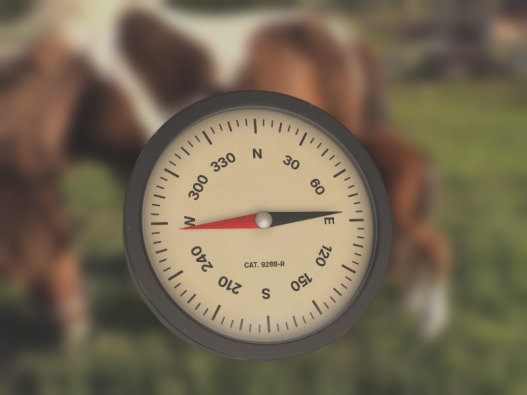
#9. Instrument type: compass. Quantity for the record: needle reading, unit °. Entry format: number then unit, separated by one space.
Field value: 265 °
